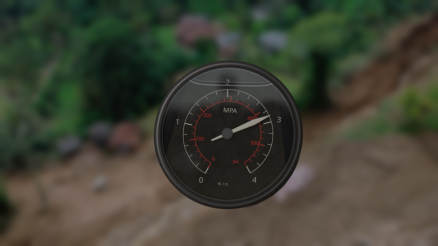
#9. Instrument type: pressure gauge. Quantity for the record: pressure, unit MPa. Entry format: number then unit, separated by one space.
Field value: 2.9 MPa
